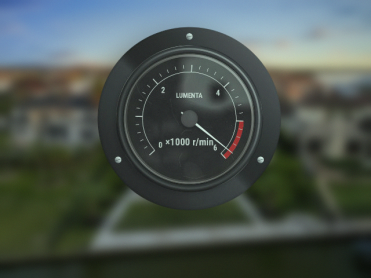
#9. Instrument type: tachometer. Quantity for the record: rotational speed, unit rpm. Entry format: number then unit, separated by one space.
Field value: 5800 rpm
